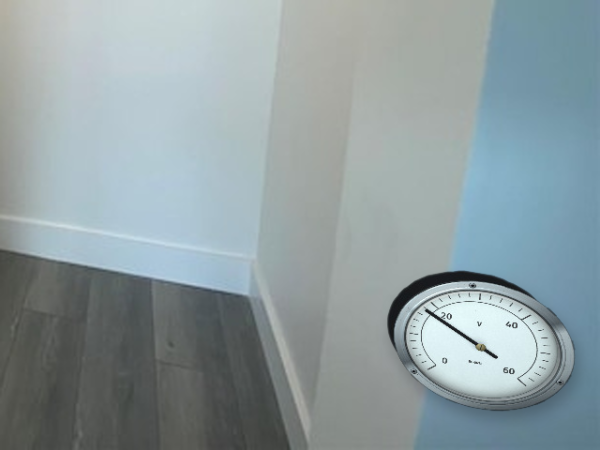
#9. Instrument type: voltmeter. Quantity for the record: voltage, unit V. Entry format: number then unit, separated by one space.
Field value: 18 V
